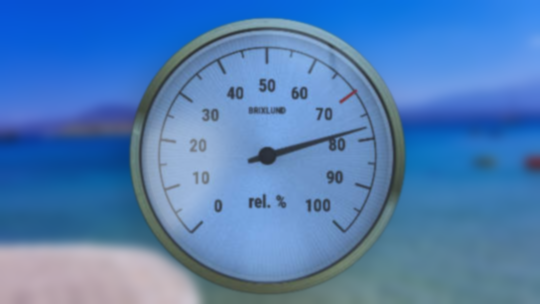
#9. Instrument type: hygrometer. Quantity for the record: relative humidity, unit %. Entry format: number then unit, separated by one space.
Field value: 77.5 %
